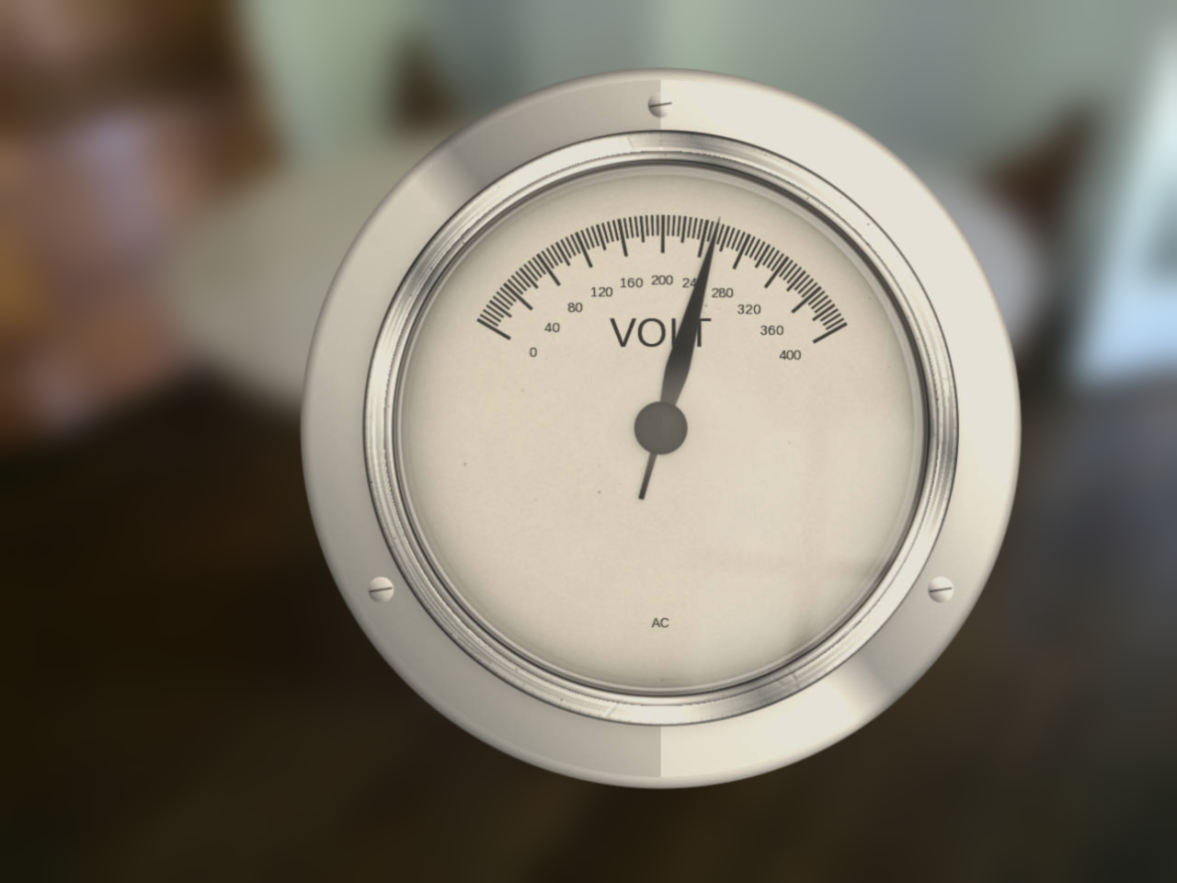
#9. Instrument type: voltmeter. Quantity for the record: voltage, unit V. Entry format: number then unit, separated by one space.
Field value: 250 V
